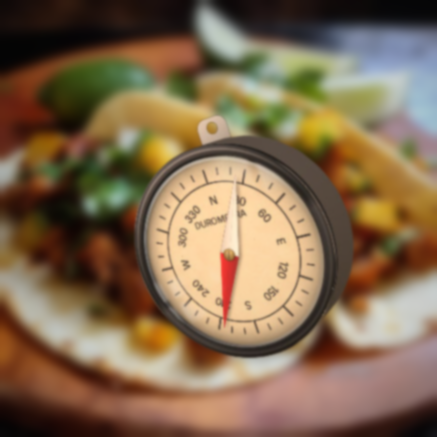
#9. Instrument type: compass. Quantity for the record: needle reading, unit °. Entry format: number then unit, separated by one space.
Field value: 205 °
